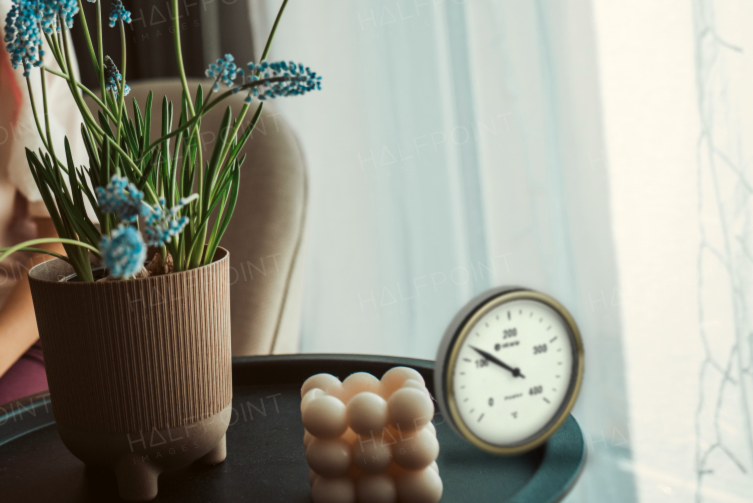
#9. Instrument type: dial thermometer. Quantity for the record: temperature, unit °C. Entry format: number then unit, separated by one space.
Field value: 120 °C
